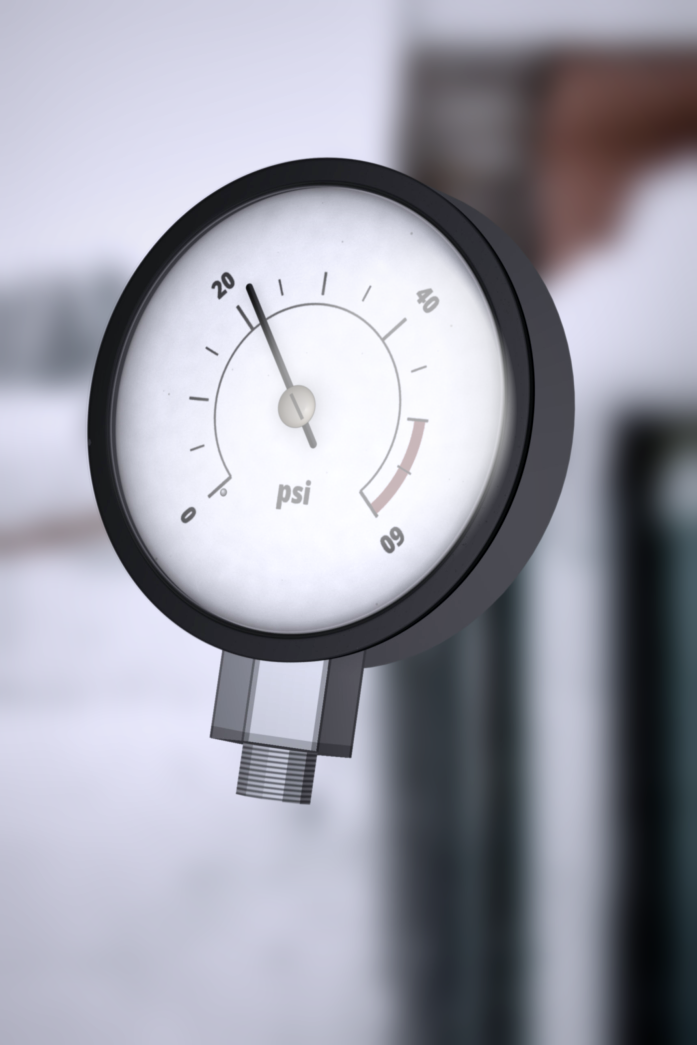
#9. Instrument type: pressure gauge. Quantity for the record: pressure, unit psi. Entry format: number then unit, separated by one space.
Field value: 22.5 psi
